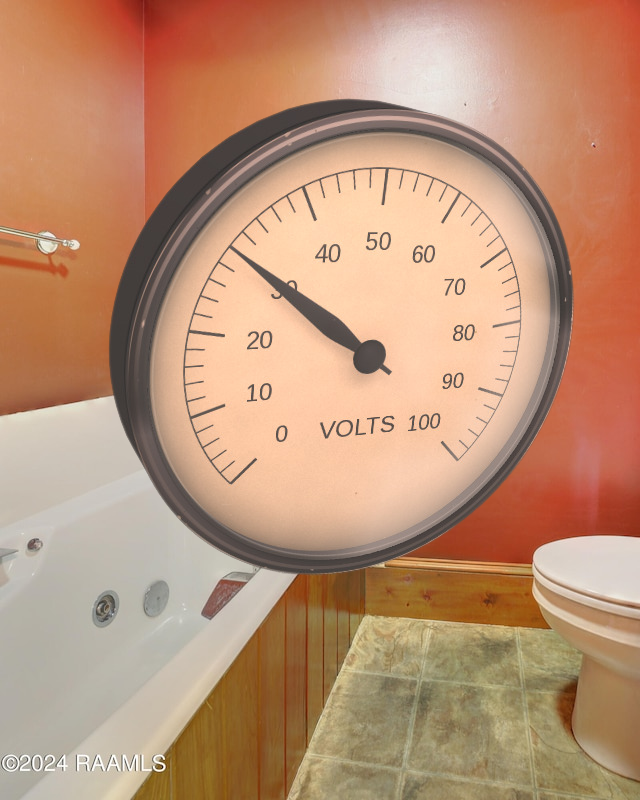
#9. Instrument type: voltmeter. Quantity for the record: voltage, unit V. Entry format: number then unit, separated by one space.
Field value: 30 V
